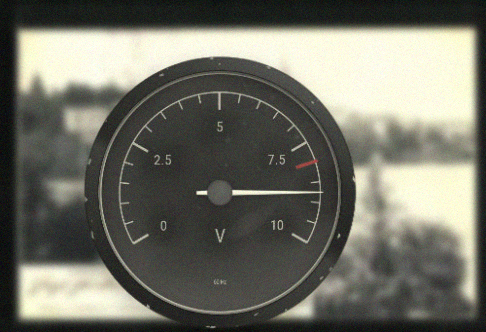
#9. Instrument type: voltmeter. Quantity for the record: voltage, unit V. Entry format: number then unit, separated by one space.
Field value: 8.75 V
